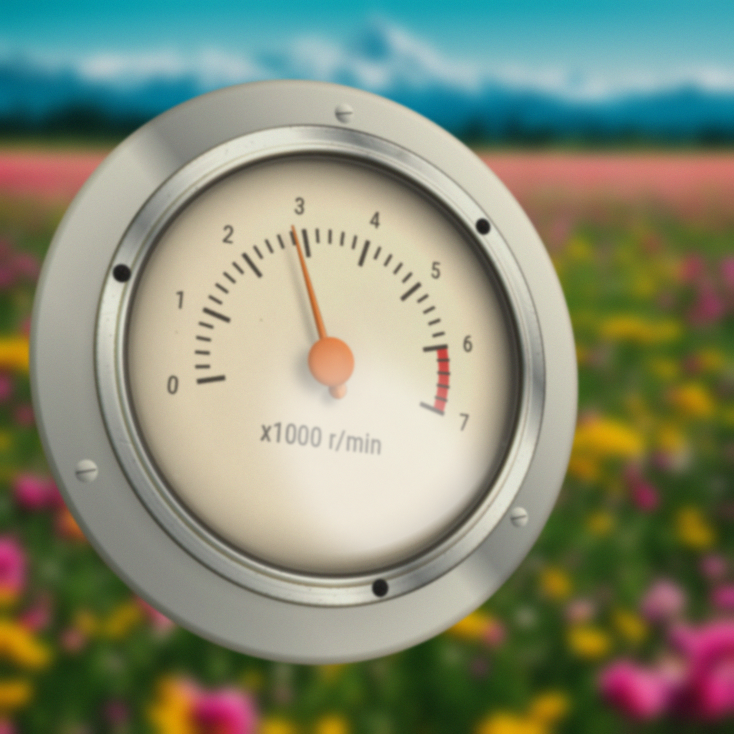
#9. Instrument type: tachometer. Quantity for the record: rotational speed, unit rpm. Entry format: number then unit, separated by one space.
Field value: 2800 rpm
